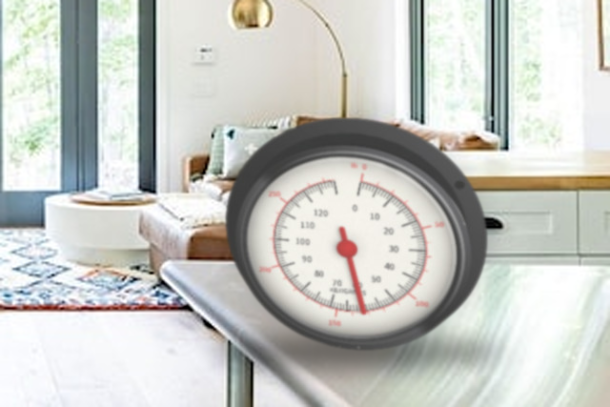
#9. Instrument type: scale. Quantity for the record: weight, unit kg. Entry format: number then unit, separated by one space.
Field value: 60 kg
